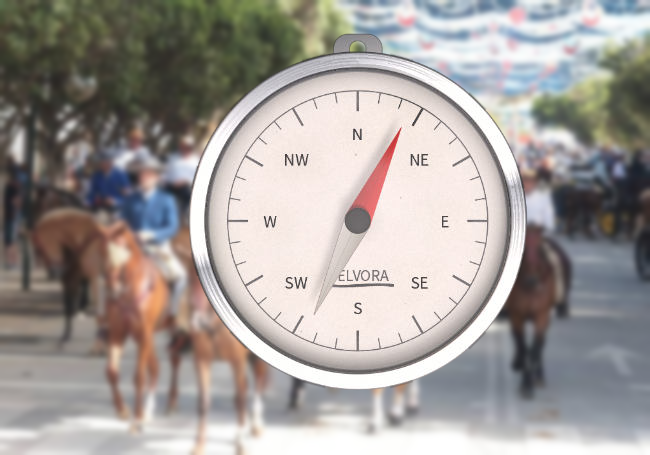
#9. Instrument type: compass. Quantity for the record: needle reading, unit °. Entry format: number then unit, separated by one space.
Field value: 25 °
